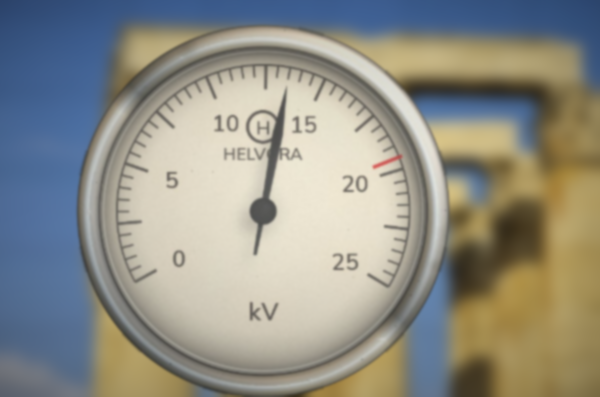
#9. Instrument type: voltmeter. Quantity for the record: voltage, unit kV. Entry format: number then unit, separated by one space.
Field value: 13.5 kV
